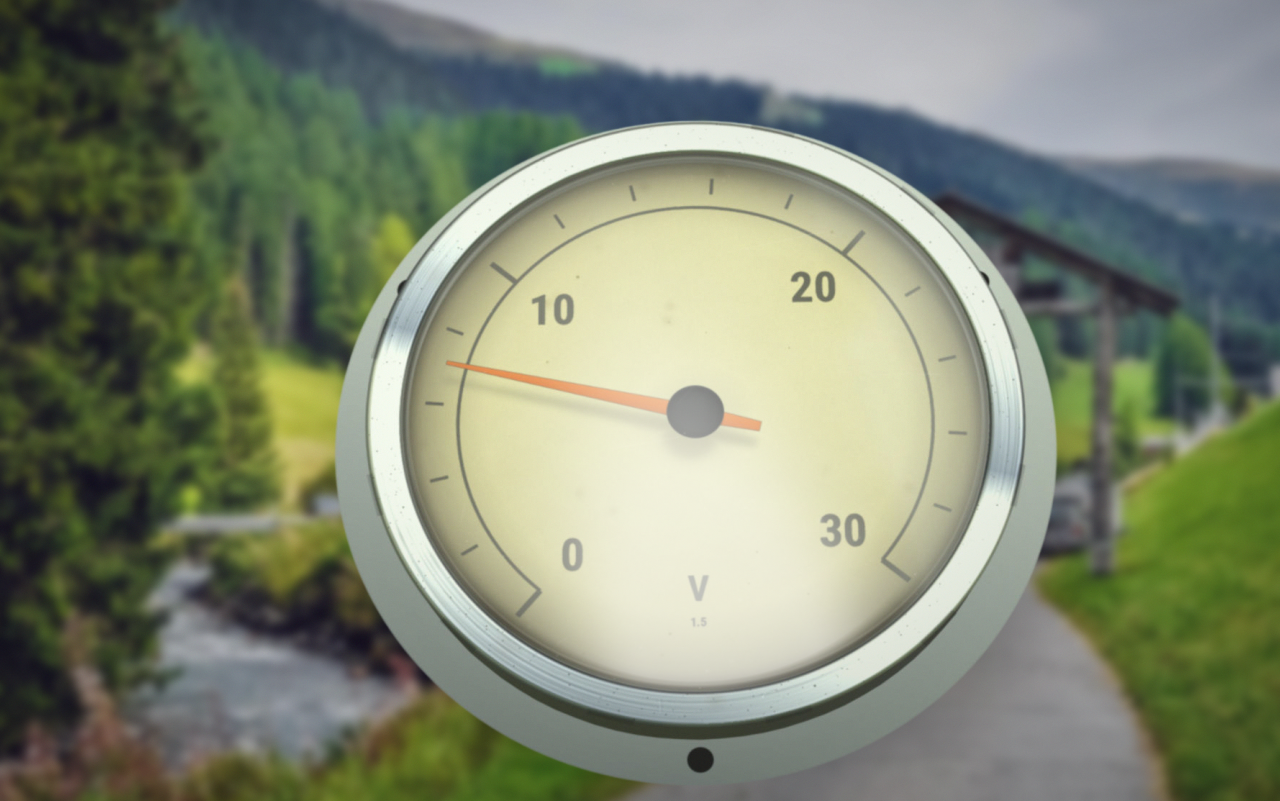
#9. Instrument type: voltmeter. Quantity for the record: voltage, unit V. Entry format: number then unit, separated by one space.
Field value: 7 V
